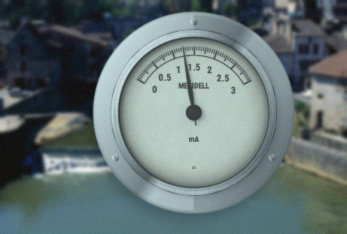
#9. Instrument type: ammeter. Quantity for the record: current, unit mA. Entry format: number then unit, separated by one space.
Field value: 1.25 mA
